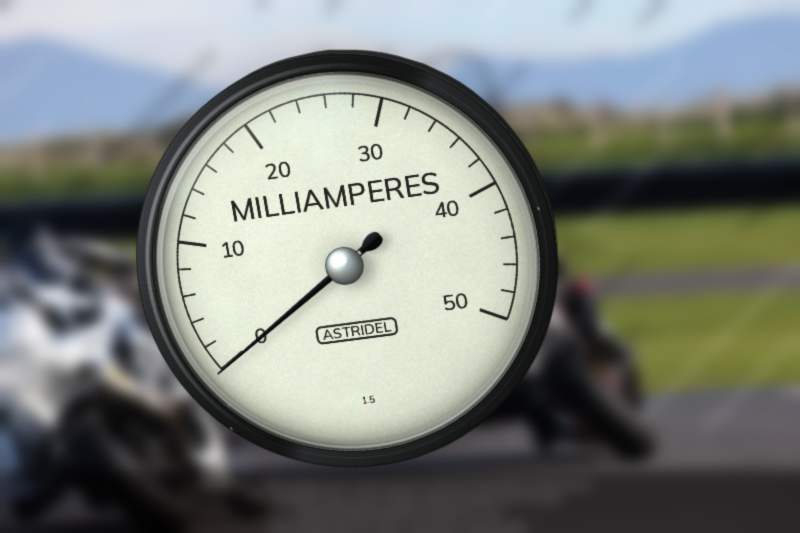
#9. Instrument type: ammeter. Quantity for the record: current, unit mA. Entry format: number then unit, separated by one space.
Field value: 0 mA
